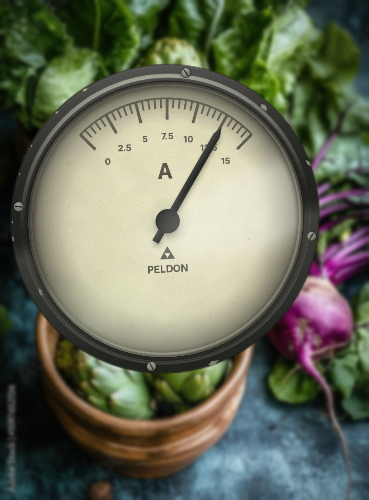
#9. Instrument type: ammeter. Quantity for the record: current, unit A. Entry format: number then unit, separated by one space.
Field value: 12.5 A
